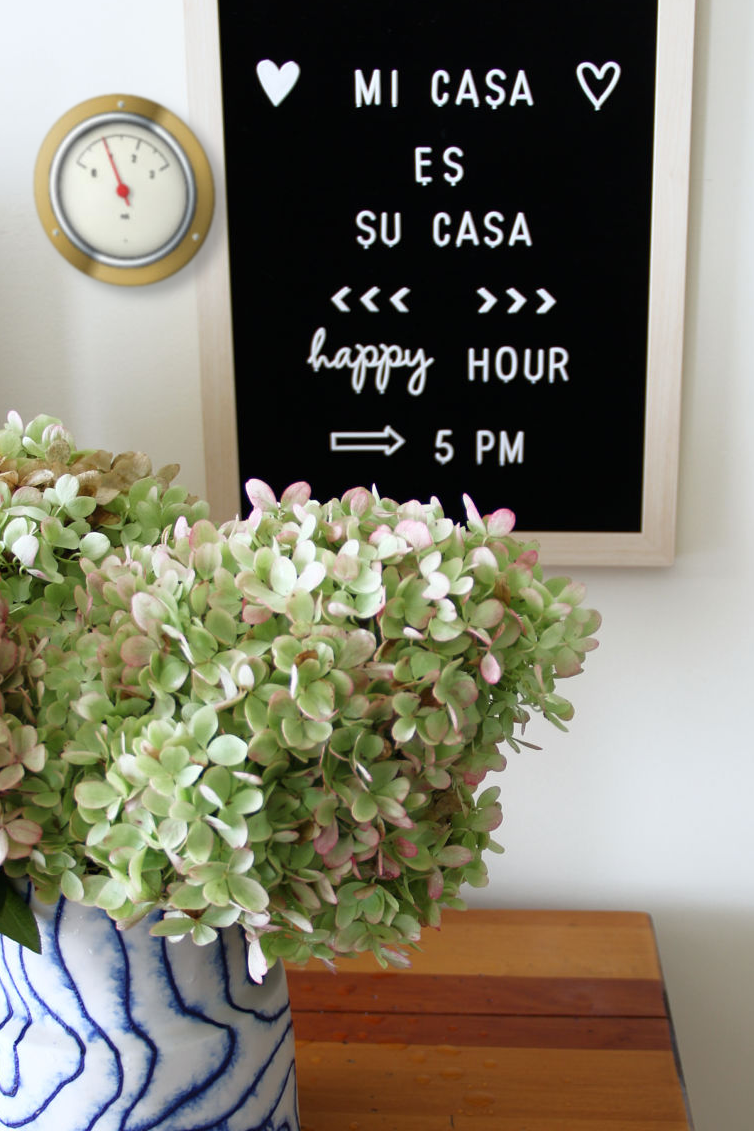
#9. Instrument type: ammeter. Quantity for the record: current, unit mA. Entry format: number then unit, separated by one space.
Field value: 1 mA
